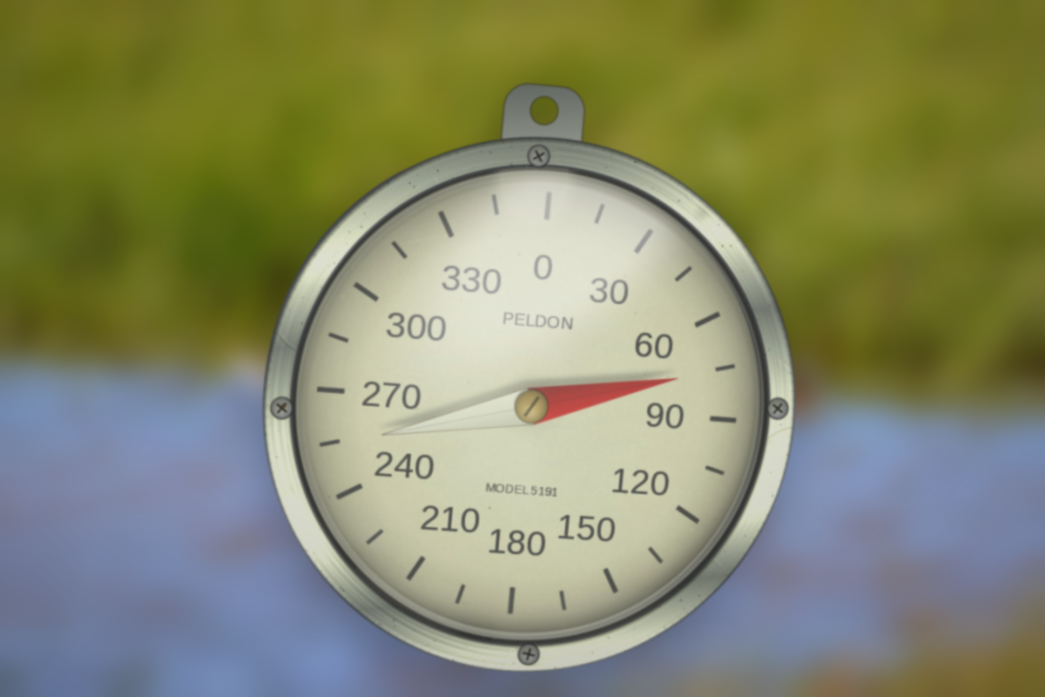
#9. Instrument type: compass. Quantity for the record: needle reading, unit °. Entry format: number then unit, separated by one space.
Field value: 75 °
